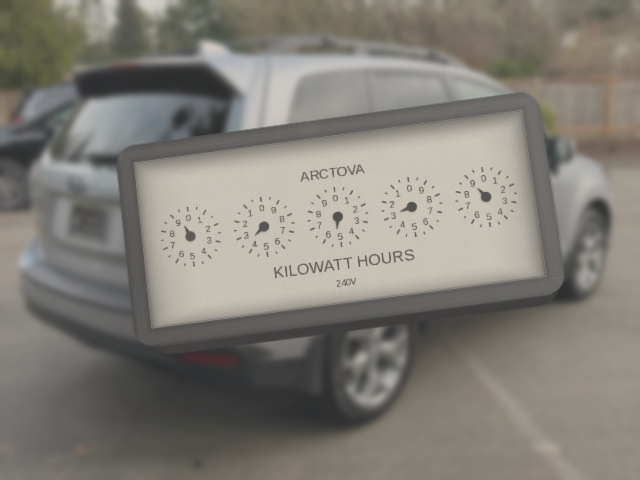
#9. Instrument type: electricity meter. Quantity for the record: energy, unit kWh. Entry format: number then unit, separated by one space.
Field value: 93529 kWh
